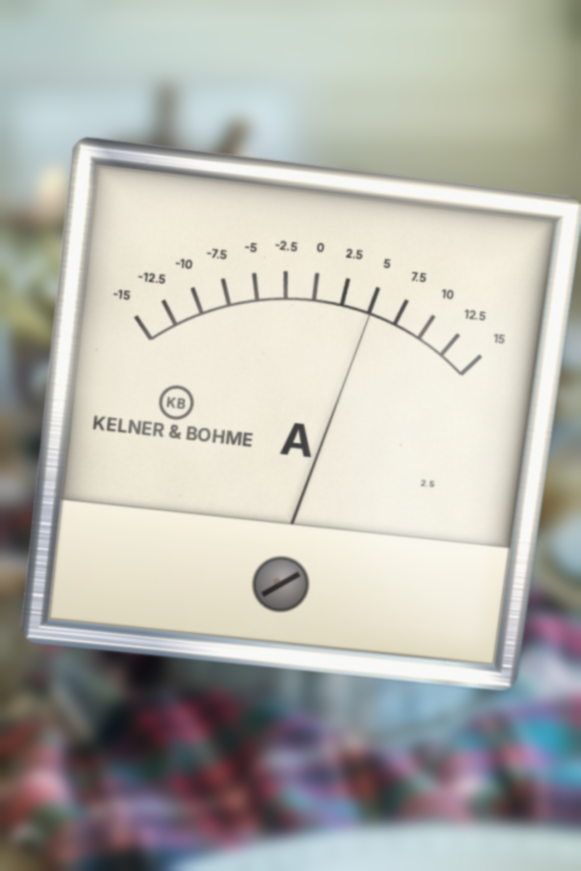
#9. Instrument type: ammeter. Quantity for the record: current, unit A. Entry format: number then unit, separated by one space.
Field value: 5 A
